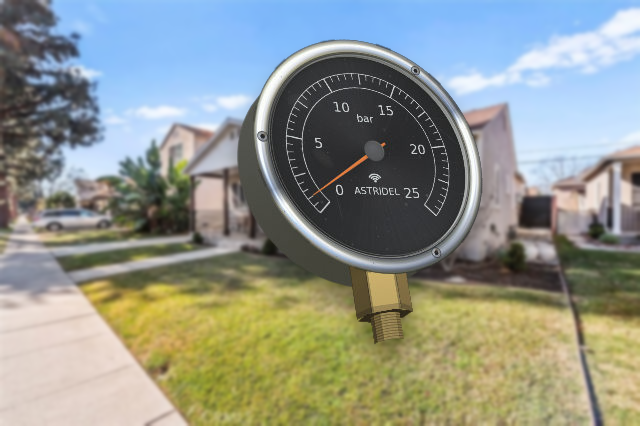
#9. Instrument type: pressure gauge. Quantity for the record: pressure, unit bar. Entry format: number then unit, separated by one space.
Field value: 1 bar
